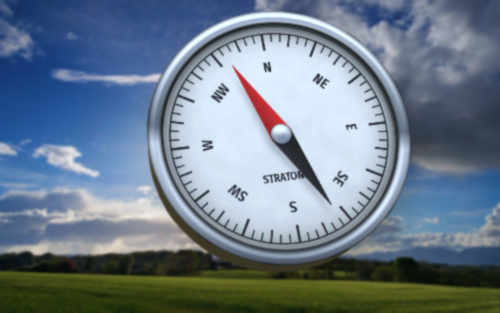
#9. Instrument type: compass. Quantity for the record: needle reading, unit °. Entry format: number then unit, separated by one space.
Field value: 335 °
